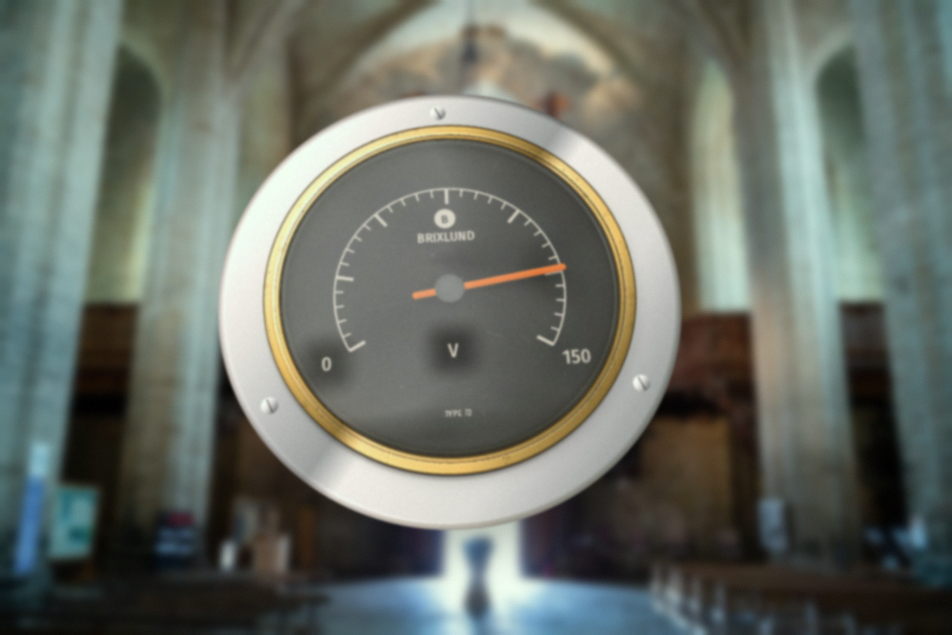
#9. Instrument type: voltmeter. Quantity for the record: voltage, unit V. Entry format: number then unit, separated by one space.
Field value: 125 V
